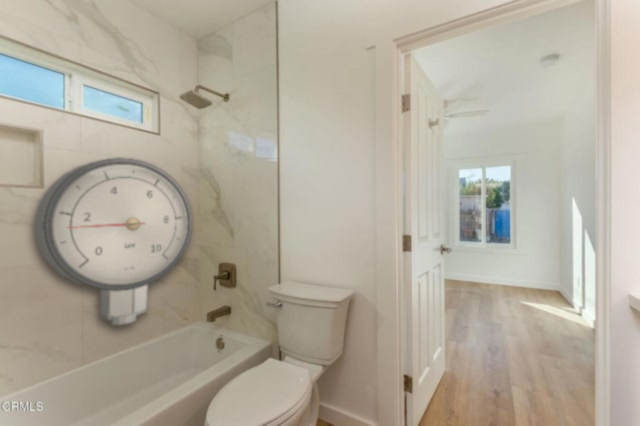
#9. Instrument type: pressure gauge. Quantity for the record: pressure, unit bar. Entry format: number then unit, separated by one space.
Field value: 1.5 bar
